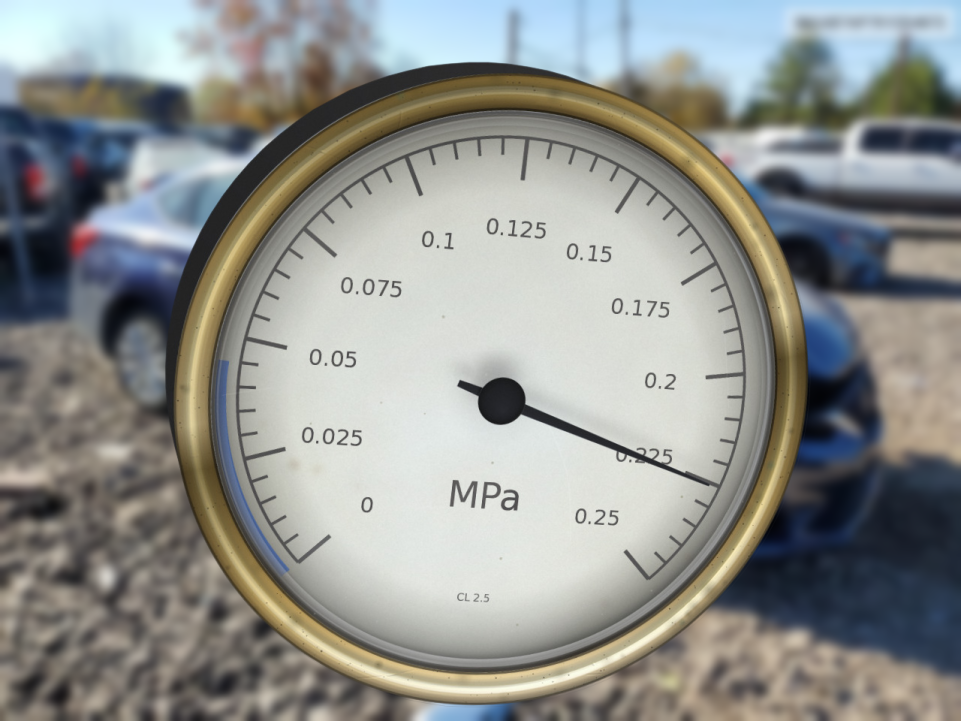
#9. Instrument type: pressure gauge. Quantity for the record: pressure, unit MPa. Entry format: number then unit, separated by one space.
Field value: 0.225 MPa
